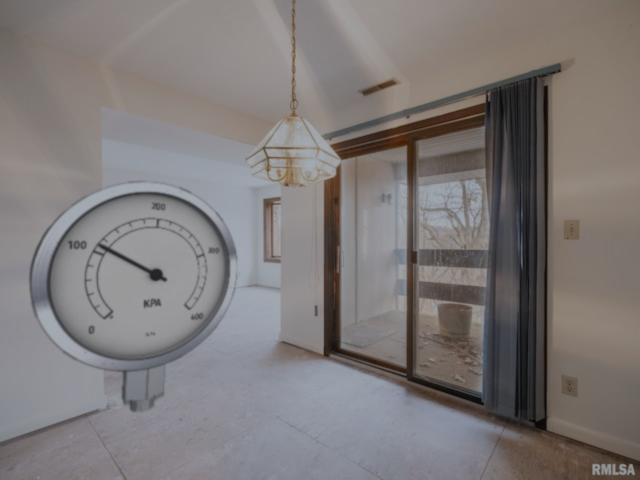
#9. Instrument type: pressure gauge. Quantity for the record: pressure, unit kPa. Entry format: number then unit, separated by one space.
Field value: 110 kPa
